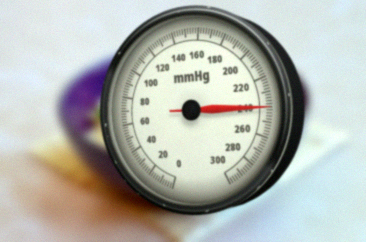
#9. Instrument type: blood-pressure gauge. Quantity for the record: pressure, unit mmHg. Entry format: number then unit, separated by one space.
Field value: 240 mmHg
